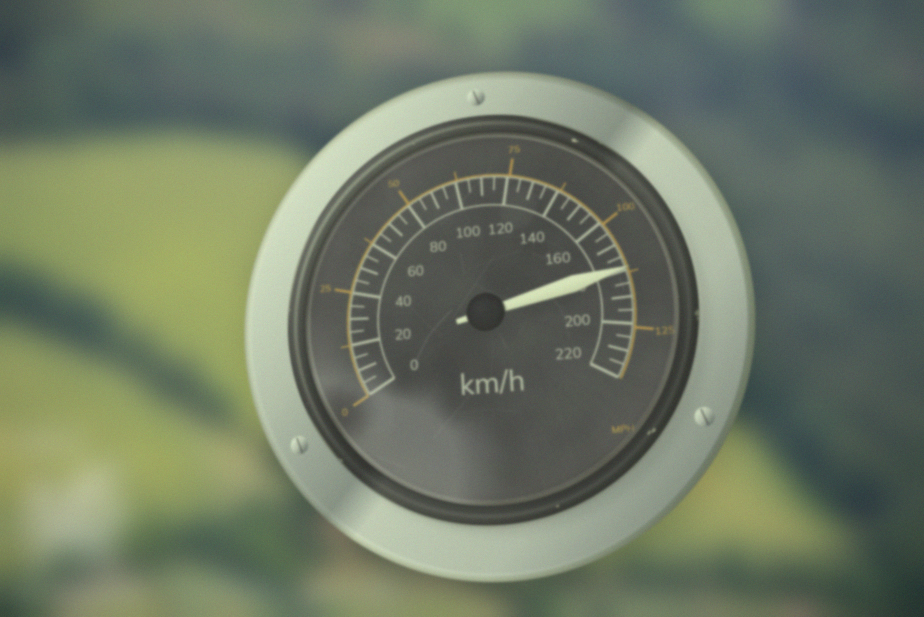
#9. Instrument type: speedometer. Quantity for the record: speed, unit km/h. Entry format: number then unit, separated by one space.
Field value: 180 km/h
